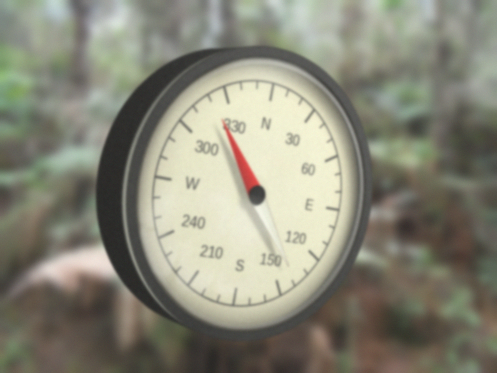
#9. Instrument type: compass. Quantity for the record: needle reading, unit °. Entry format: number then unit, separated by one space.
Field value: 320 °
